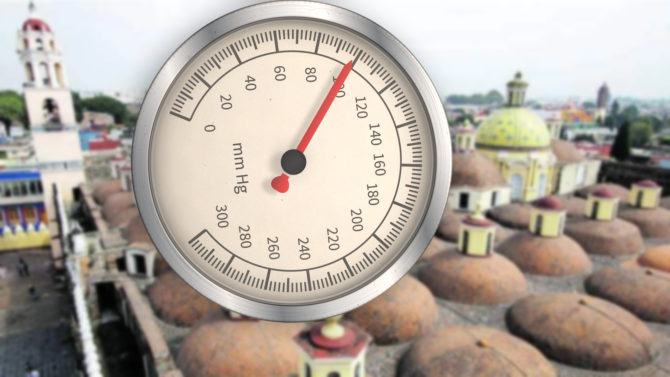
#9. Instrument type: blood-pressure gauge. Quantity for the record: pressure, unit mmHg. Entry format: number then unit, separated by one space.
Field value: 98 mmHg
